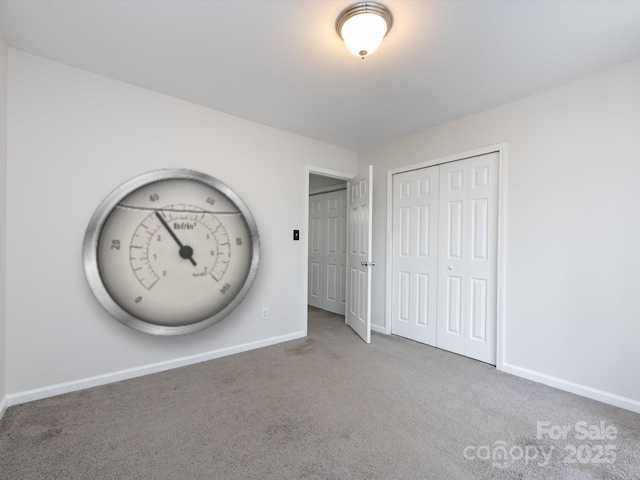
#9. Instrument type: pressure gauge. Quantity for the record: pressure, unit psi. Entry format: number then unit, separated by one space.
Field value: 37.5 psi
